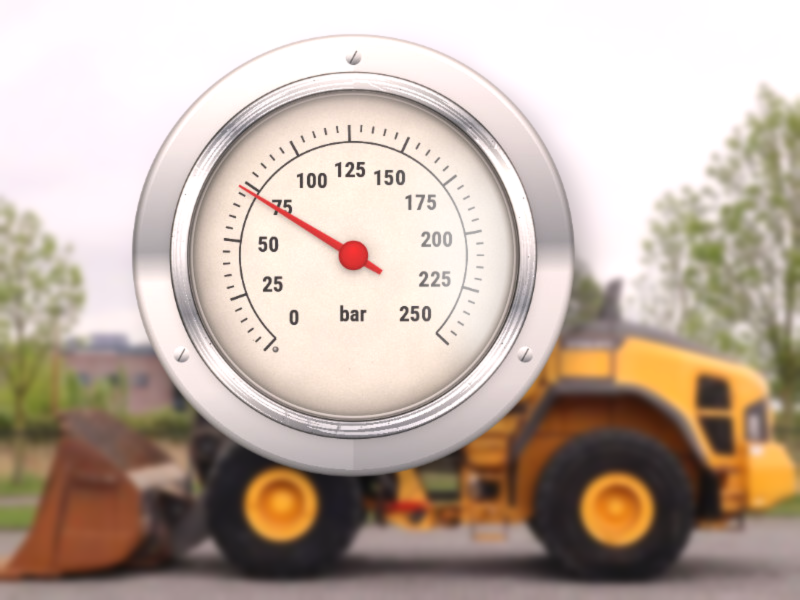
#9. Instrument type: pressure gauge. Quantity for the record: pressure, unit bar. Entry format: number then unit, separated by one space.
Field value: 72.5 bar
